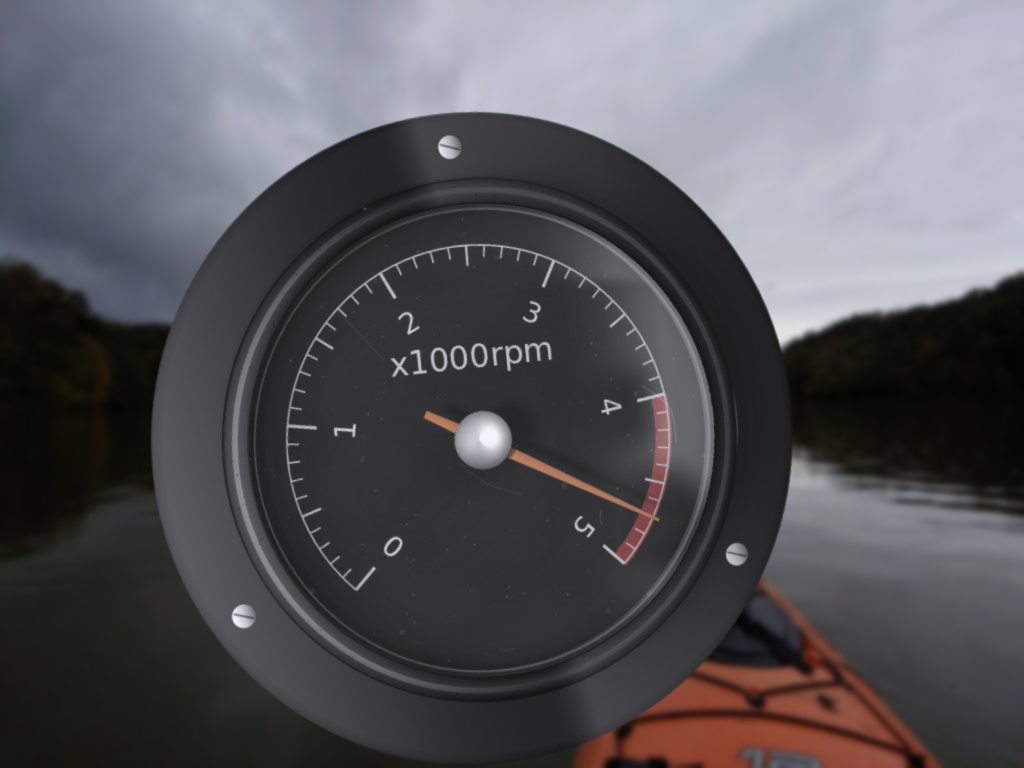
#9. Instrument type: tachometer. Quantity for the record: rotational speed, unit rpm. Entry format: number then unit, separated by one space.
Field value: 4700 rpm
